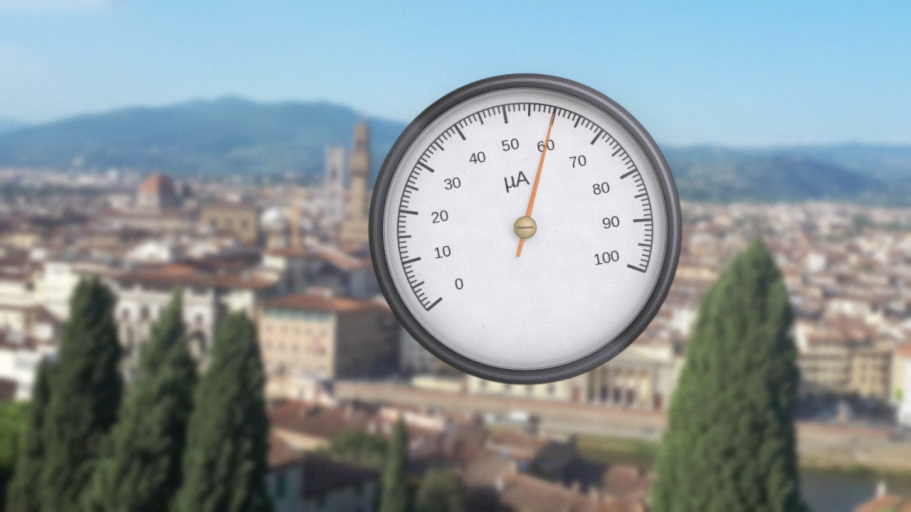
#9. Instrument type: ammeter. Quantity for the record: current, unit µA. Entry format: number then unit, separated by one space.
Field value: 60 µA
